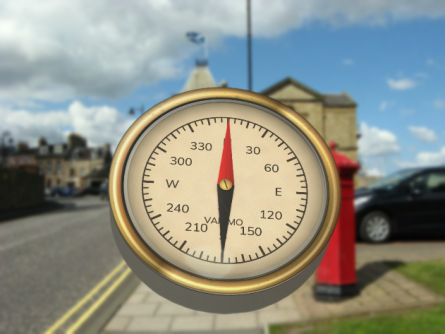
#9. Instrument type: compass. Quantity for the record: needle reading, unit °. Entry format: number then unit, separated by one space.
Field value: 0 °
